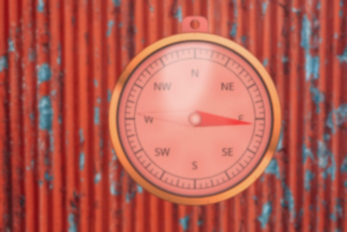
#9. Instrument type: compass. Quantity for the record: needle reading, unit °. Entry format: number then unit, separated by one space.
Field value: 95 °
